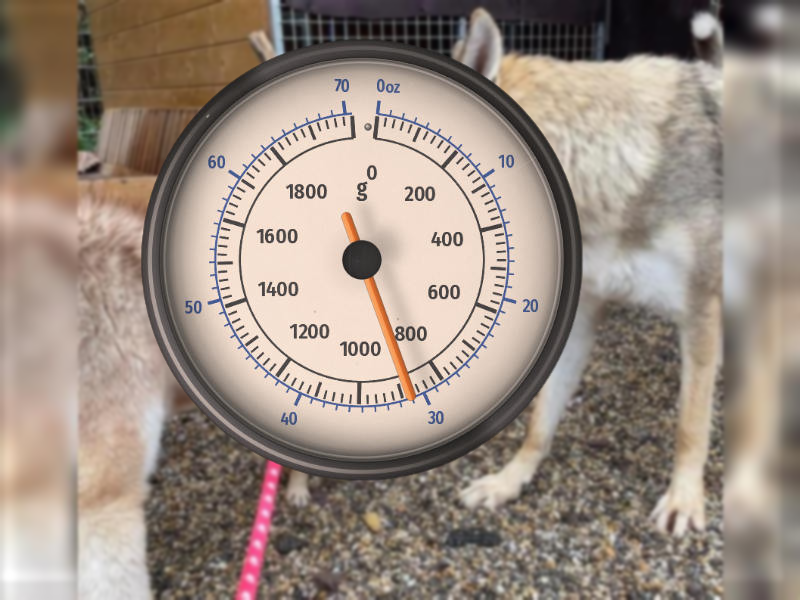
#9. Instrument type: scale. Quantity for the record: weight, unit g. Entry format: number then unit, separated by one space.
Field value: 880 g
